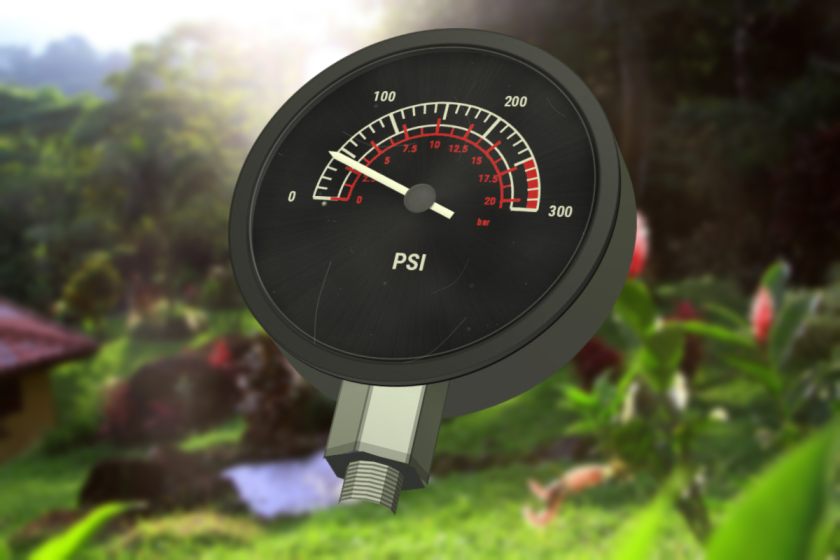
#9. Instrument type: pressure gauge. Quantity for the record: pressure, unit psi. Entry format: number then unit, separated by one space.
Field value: 40 psi
